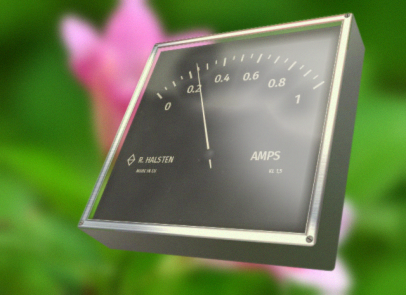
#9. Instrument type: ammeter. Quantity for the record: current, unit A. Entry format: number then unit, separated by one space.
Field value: 0.25 A
